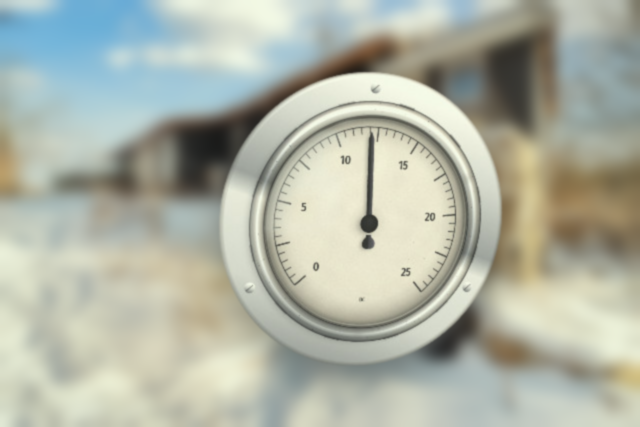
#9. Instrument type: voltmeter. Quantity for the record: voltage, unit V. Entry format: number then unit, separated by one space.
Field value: 12 V
